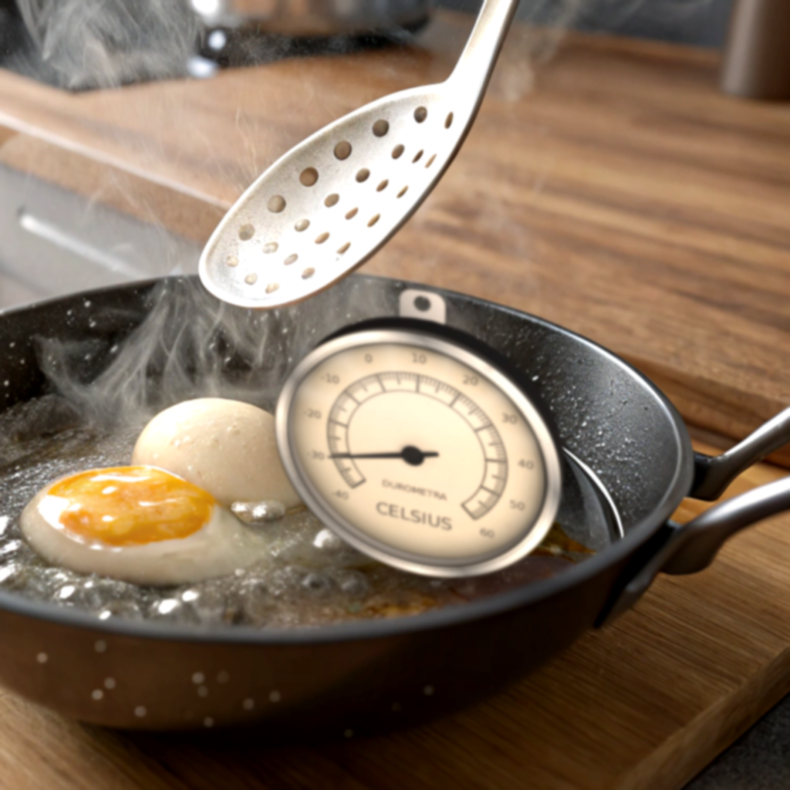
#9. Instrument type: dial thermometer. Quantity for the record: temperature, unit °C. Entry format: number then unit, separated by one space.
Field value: -30 °C
